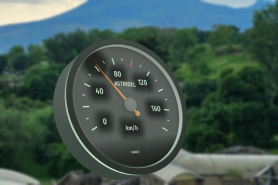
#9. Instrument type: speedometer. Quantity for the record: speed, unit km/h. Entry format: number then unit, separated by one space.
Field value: 60 km/h
